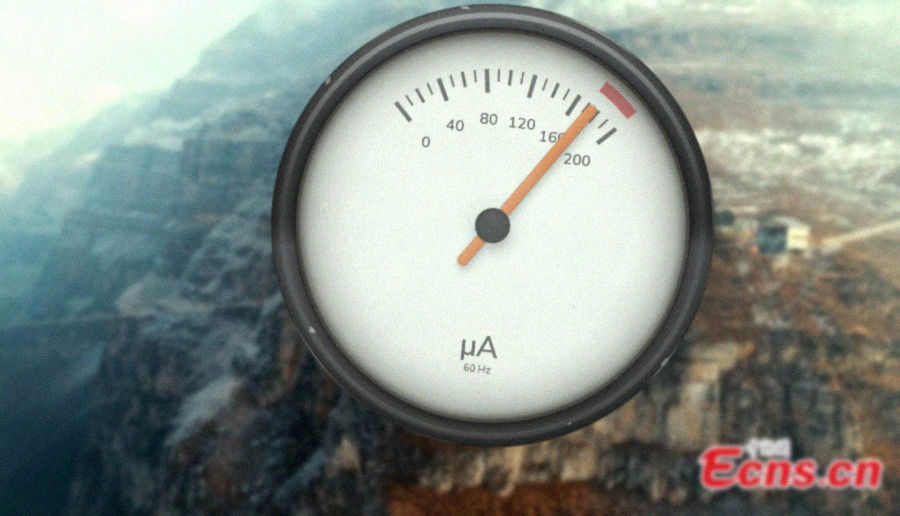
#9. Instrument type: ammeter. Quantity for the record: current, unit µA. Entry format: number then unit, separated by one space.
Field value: 175 µA
